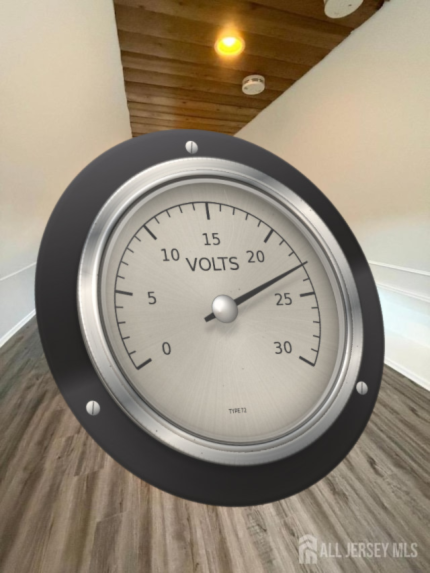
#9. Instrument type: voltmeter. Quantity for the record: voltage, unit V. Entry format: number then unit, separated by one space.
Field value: 23 V
